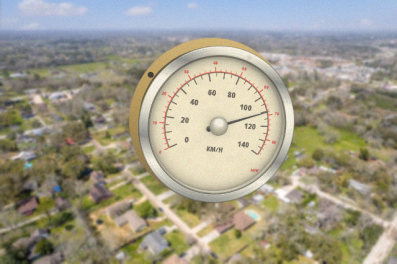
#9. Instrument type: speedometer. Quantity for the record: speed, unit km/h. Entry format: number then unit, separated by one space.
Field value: 110 km/h
